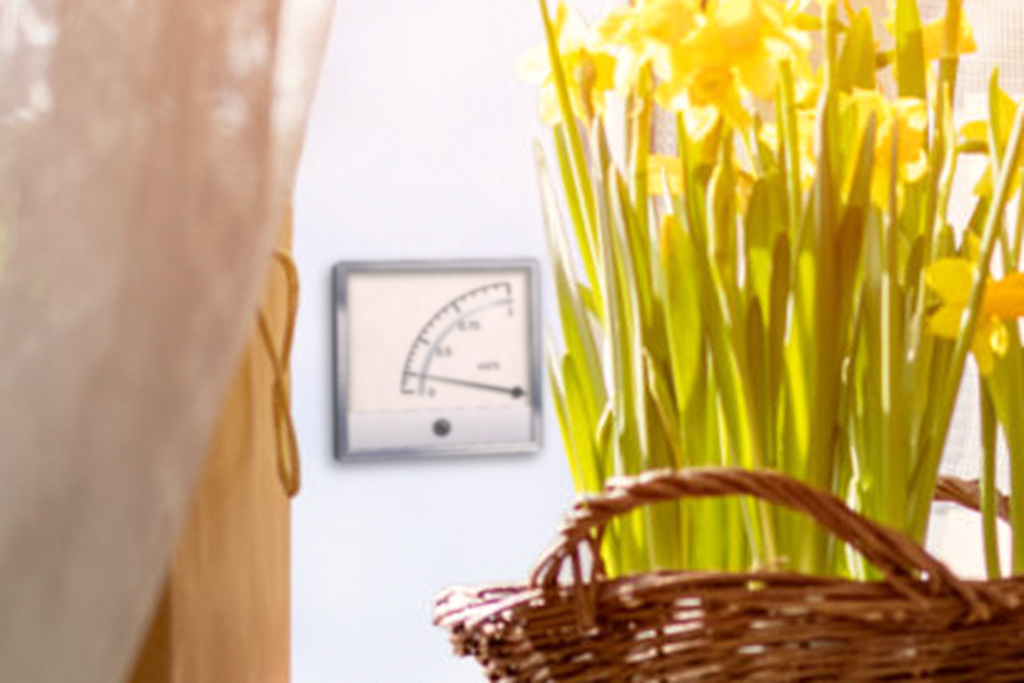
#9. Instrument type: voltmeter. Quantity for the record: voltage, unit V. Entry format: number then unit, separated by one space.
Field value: 0.25 V
